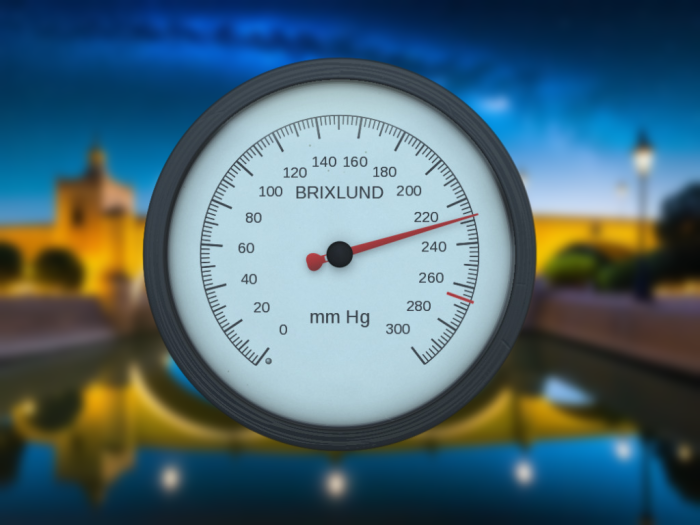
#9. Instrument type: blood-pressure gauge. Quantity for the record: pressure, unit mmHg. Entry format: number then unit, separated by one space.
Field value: 228 mmHg
